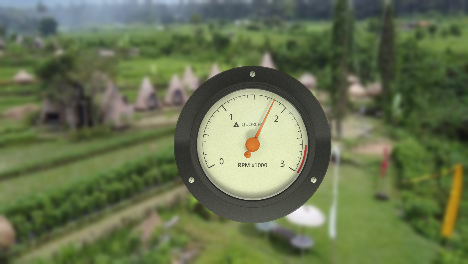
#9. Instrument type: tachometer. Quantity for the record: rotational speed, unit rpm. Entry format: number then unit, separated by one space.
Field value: 1800 rpm
